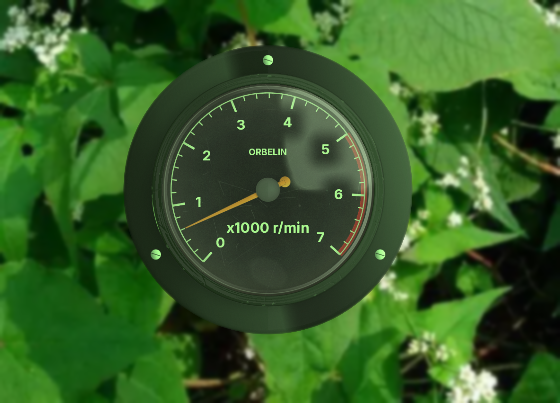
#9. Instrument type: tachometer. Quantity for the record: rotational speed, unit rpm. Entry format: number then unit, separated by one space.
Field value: 600 rpm
